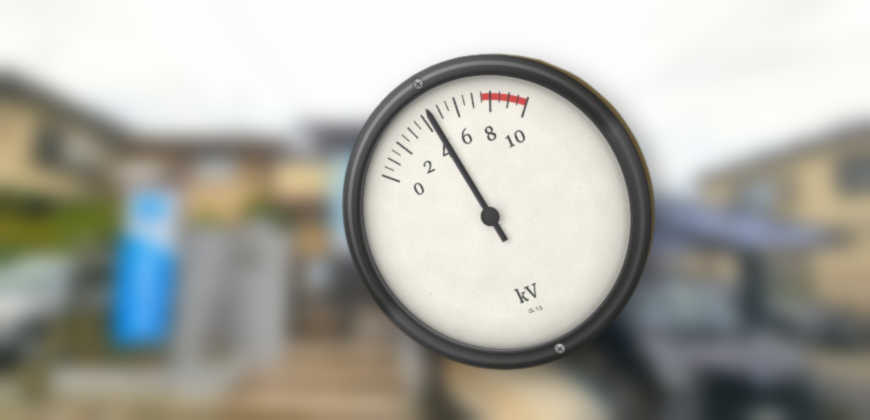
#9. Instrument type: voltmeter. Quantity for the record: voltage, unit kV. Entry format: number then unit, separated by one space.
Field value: 4.5 kV
